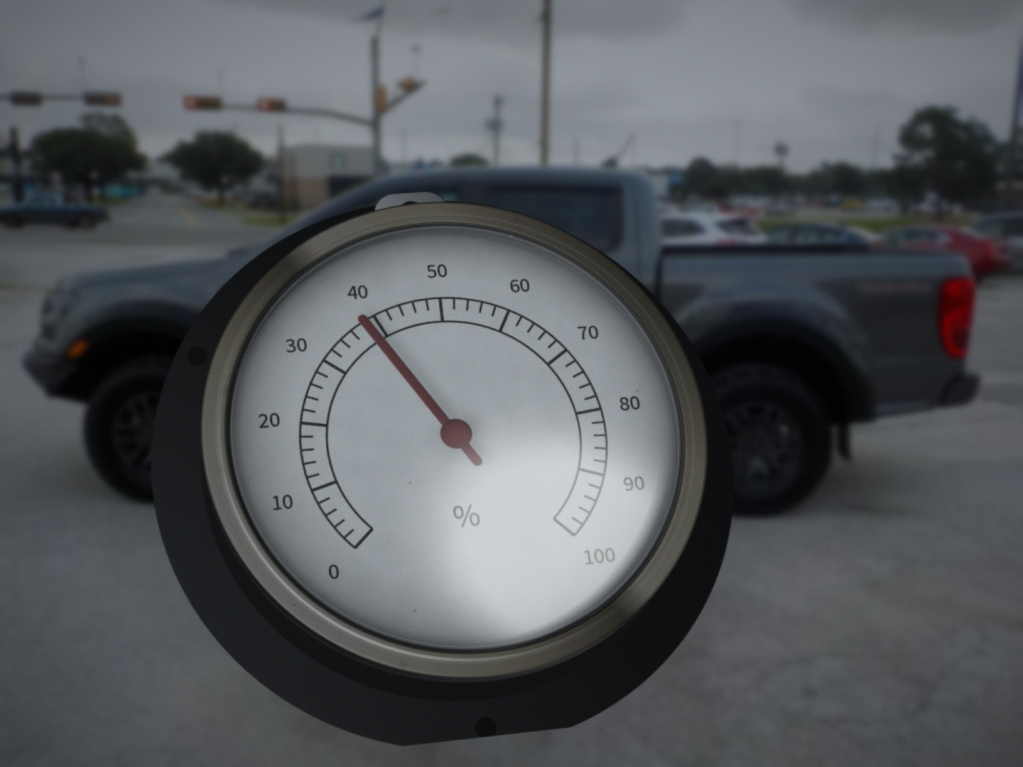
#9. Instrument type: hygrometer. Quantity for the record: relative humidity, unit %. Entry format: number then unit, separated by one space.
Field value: 38 %
